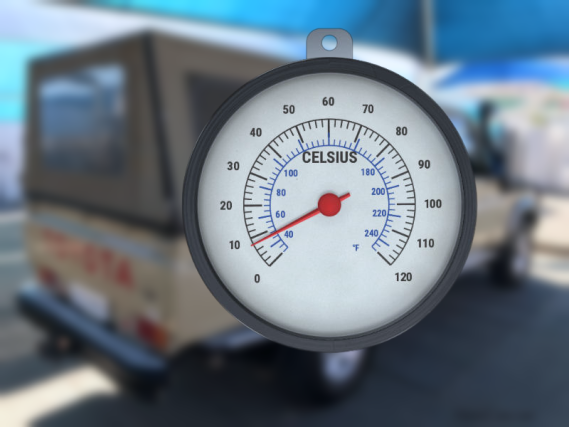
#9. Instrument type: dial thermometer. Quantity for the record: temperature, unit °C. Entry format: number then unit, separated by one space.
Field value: 8 °C
